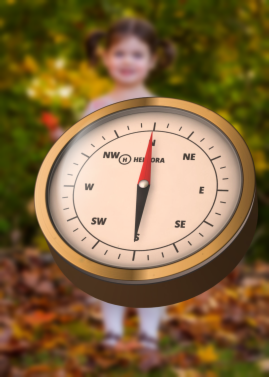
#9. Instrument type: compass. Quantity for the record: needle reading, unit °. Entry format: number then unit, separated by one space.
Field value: 0 °
